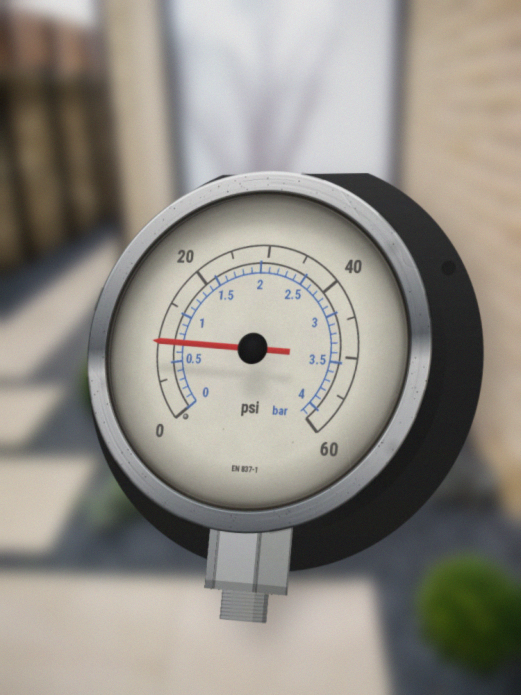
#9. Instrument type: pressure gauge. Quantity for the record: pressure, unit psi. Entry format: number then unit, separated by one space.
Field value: 10 psi
